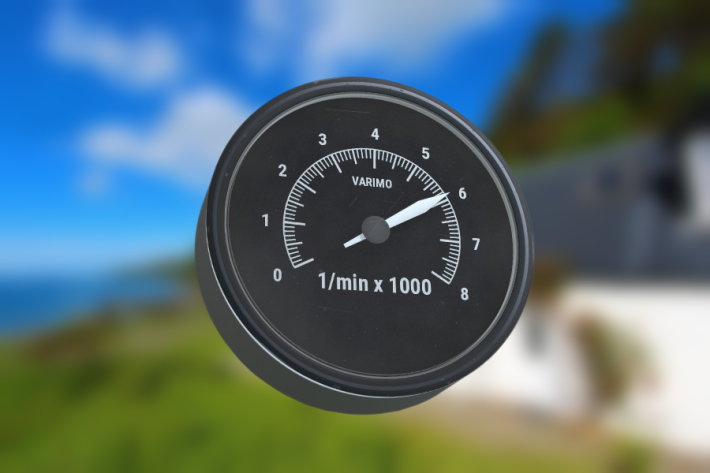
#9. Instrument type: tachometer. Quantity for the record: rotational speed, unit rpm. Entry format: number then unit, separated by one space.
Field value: 5900 rpm
